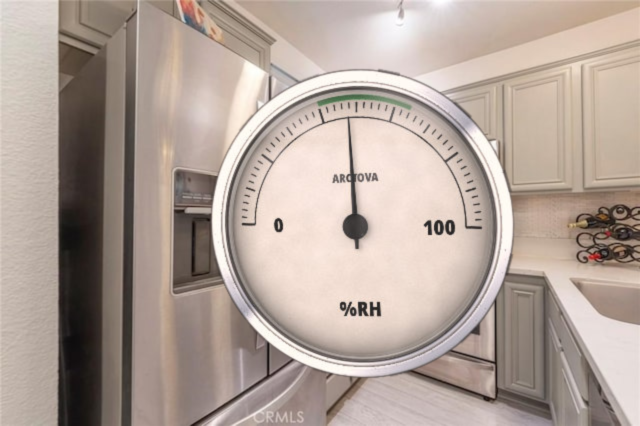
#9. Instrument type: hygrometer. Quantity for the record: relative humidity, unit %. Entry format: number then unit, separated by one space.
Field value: 48 %
